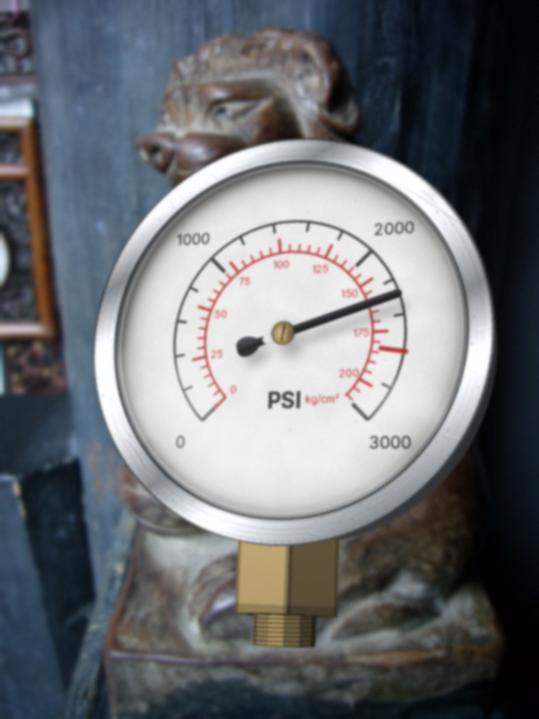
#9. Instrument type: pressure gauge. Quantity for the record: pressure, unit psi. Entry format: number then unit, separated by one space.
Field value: 2300 psi
